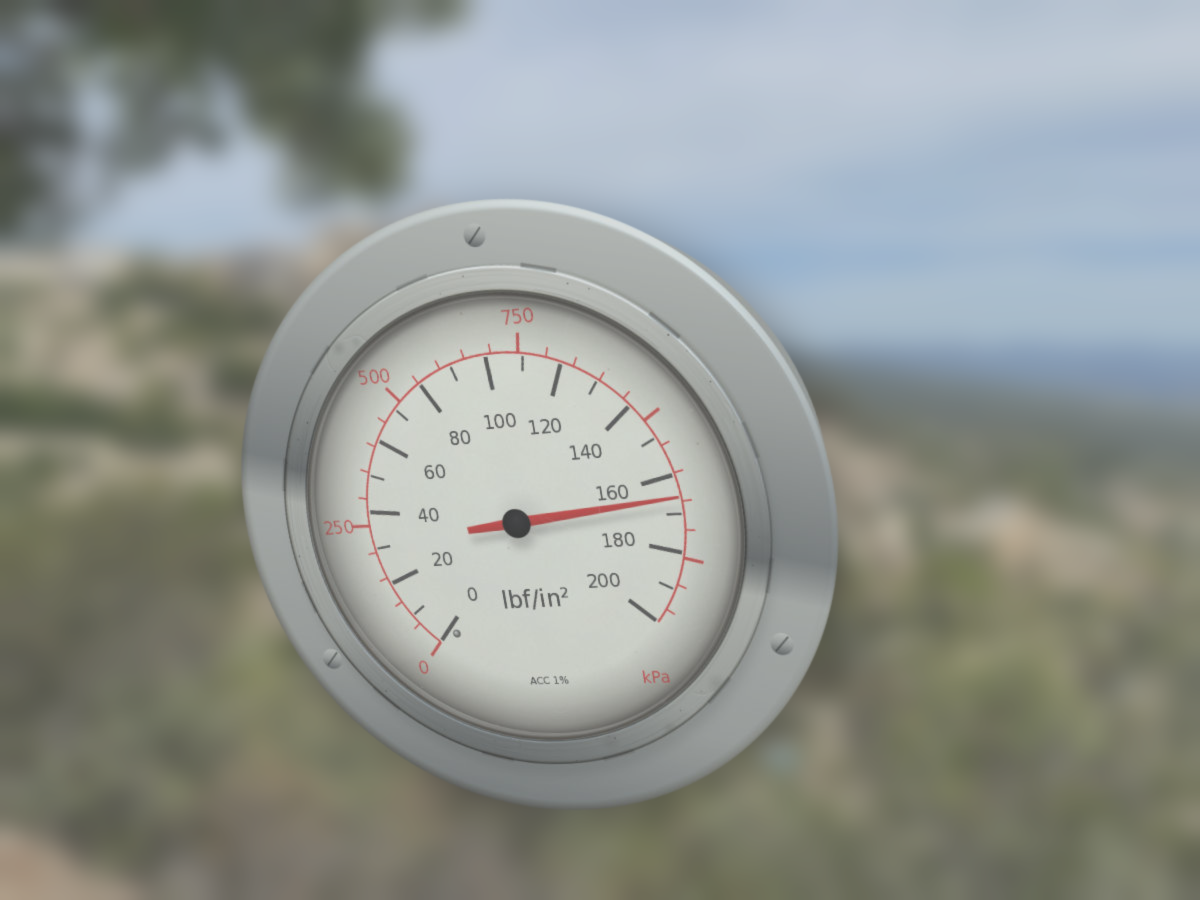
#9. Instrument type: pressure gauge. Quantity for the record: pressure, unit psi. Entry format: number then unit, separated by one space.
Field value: 165 psi
